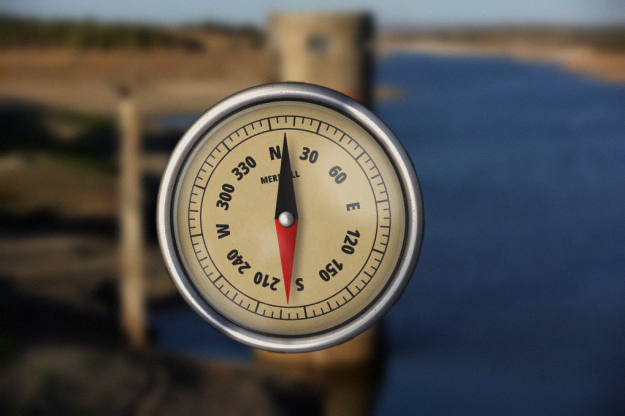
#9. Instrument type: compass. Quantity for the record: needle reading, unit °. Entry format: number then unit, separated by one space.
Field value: 190 °
